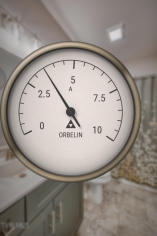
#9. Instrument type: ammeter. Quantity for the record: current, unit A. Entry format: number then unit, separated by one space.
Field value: 3.5 A
